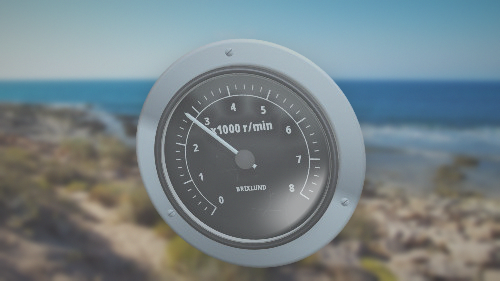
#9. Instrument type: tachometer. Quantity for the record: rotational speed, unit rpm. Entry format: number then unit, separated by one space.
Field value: 2800 rpm
